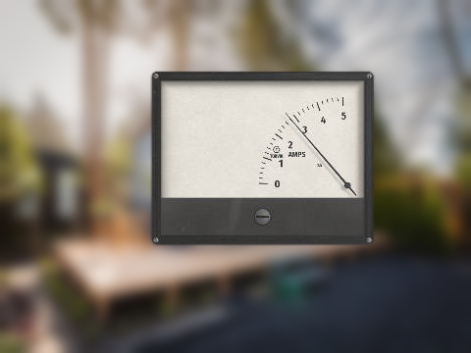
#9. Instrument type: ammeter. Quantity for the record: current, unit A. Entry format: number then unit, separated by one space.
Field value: 2.8 A
